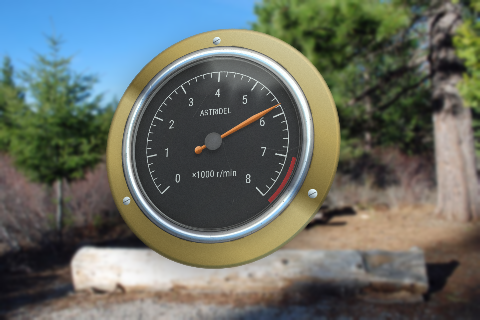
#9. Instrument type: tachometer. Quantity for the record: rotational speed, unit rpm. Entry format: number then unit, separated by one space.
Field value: 5800 rpm
